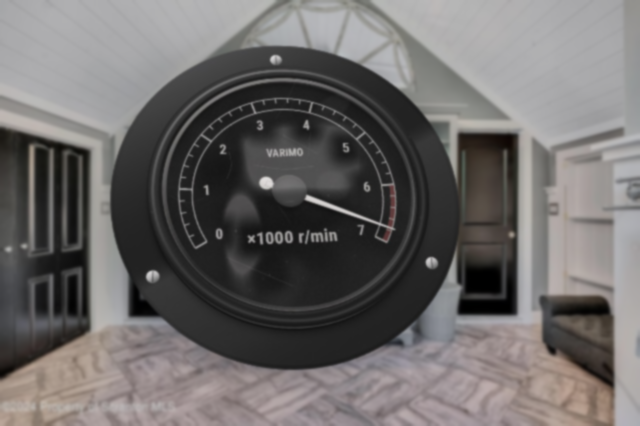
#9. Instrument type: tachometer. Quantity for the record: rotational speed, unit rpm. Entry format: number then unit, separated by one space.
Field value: 6800 rpm
